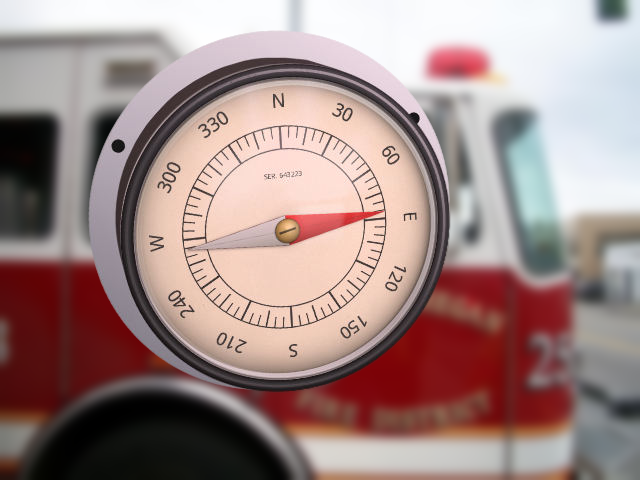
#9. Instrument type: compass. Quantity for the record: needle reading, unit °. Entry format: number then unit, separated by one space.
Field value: 85 °
